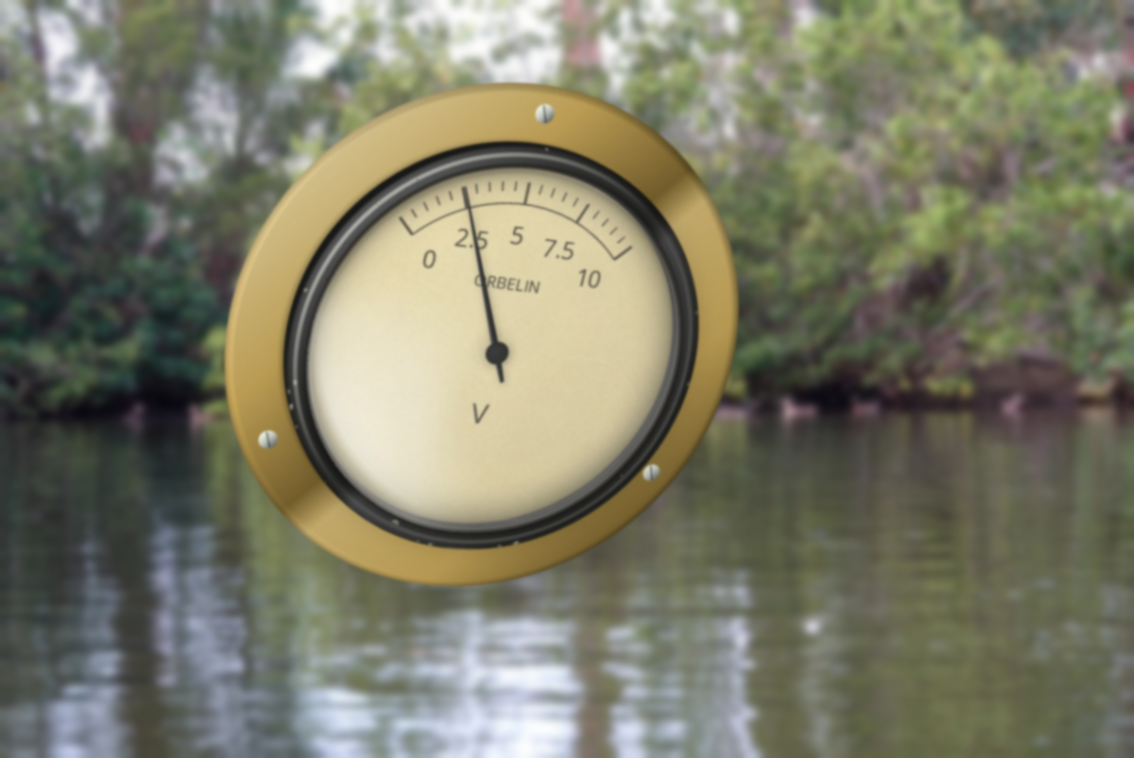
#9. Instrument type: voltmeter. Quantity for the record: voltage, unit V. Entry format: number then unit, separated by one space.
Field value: 2.5 V
